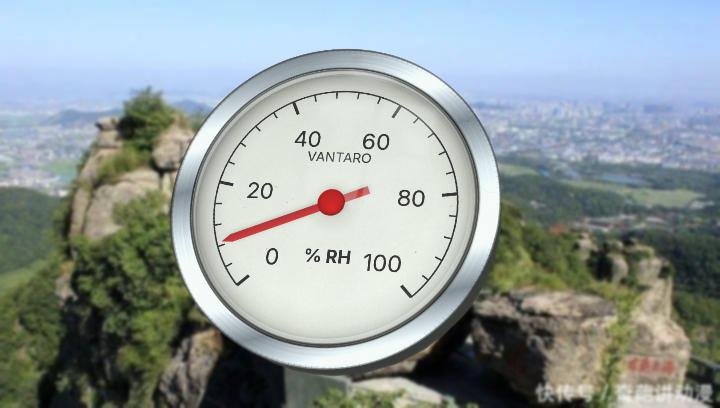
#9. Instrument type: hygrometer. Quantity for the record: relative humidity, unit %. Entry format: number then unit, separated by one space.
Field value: 8 %
